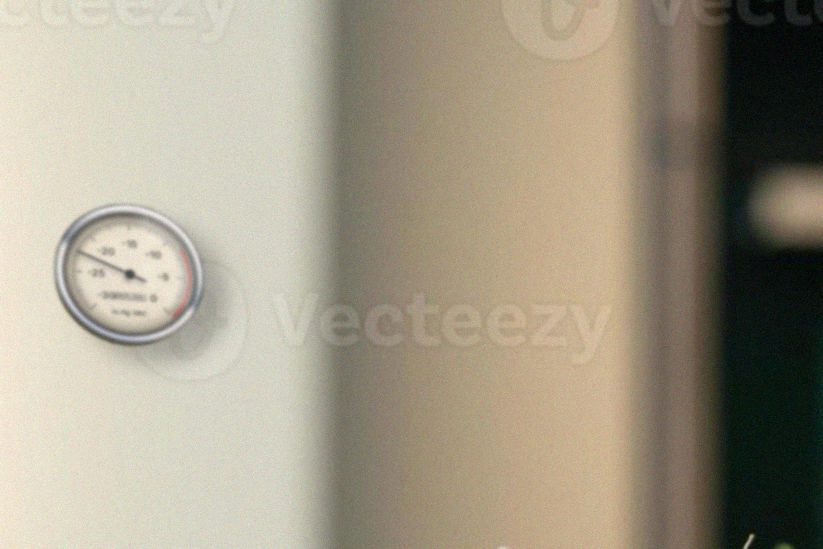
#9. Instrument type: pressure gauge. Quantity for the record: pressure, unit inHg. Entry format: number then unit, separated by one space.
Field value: -22.5 inHg
